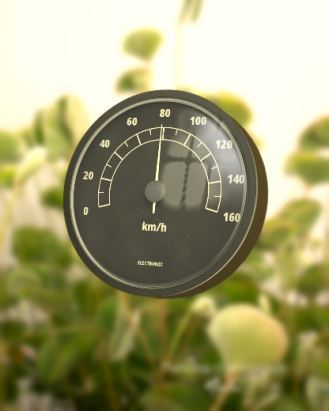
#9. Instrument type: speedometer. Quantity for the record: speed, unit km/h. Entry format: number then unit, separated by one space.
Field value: 80 km/h
